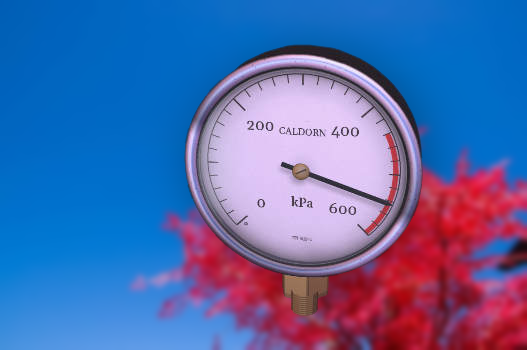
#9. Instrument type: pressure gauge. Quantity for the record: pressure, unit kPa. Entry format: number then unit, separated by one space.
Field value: 540 kPa
